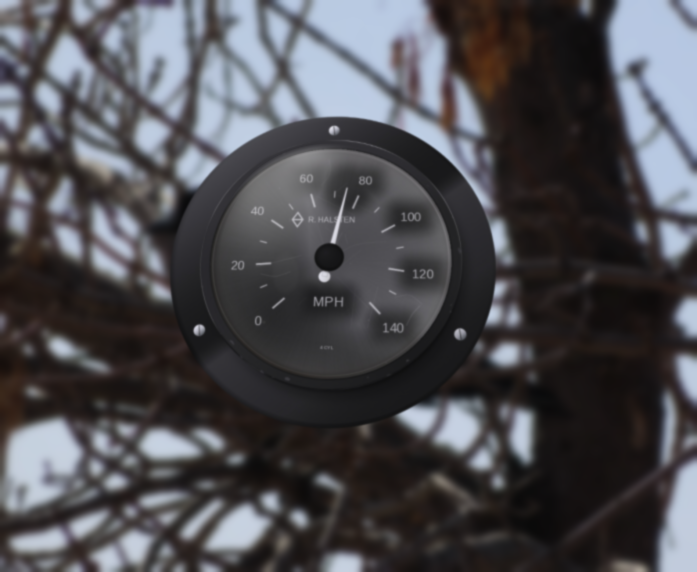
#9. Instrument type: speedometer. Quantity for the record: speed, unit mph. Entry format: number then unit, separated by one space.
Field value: 75 mph
